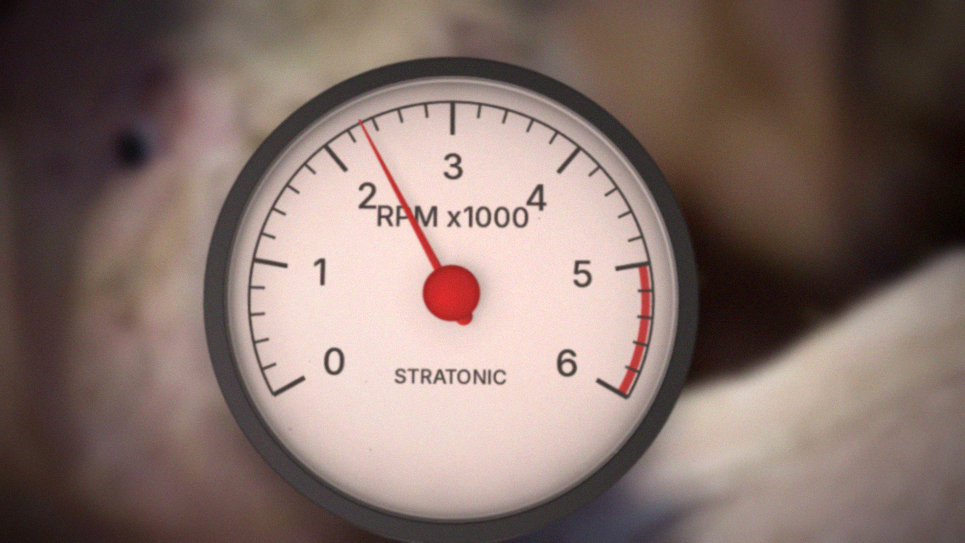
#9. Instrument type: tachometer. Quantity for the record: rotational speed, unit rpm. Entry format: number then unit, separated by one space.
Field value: 2300 rpm
